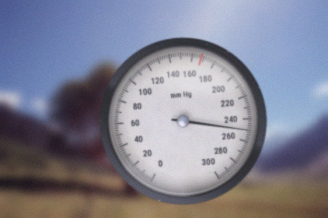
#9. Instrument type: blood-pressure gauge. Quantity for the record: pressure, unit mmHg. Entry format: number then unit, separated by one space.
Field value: 250 mmHg
